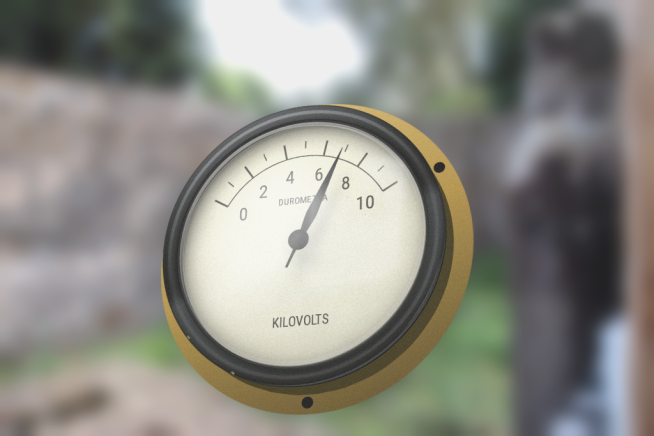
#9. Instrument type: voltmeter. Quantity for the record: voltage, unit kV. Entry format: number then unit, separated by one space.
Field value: 7 kV
